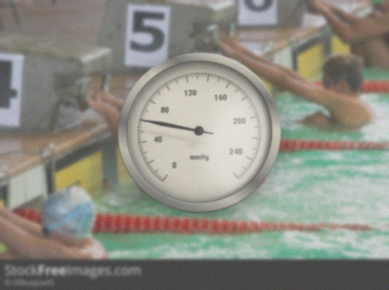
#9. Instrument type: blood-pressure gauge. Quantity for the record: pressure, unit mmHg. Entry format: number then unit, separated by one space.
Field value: 60 mmHg
